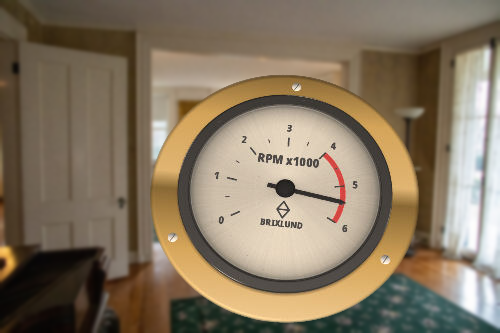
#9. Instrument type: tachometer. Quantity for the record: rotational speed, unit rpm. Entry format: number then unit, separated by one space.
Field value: 5500 rpm
